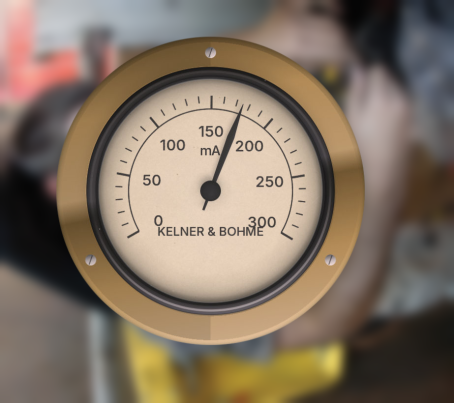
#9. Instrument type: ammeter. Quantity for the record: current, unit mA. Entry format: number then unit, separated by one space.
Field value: 175 mA
